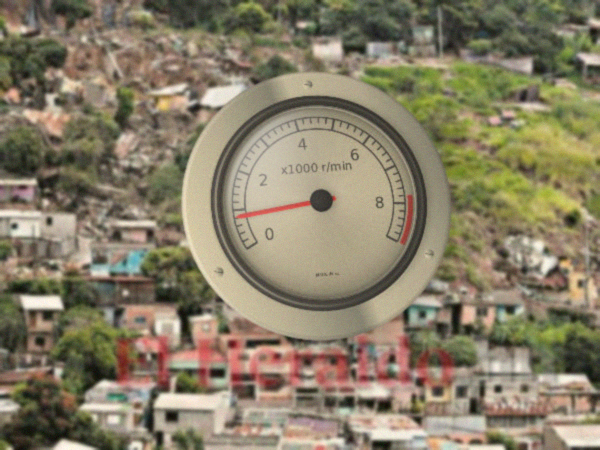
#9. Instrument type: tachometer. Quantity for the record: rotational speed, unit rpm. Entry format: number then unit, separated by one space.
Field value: 800 rpm
